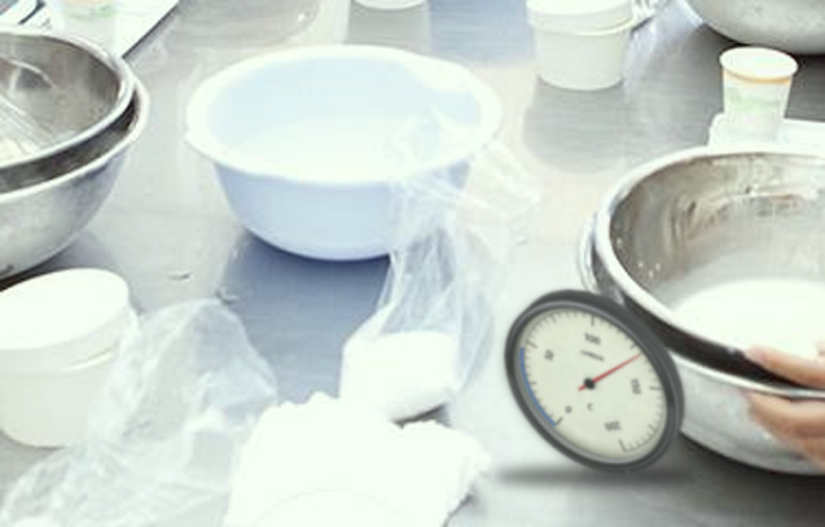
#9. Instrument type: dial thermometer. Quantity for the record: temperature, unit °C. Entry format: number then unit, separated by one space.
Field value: 130 °C
